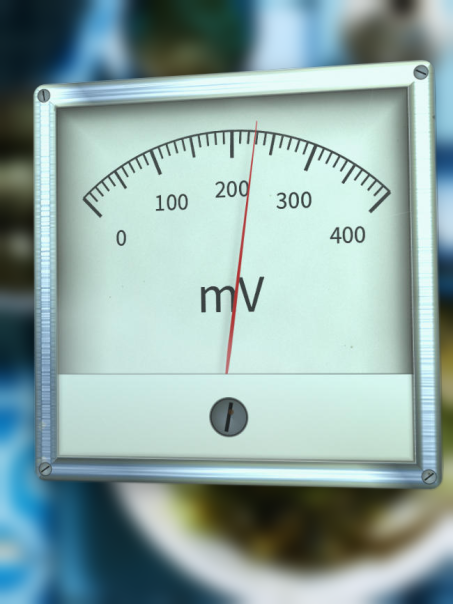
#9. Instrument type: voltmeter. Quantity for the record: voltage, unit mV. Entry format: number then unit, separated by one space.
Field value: 230 mV
